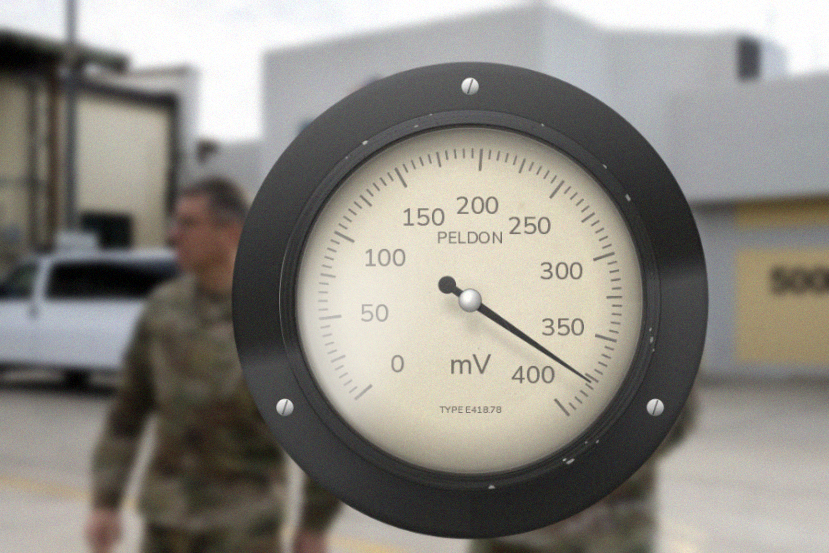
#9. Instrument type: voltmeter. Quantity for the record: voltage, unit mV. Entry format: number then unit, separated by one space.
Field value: 377.5 mV
